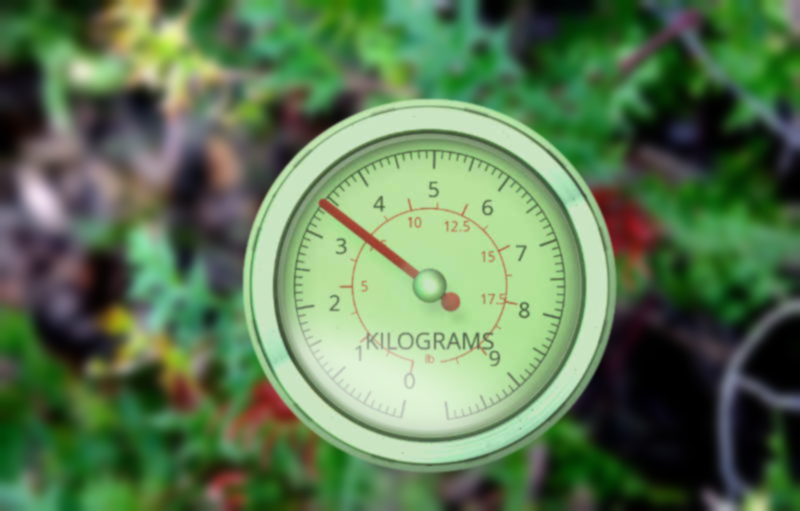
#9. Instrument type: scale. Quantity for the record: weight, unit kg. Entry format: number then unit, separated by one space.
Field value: 3.4 kg
